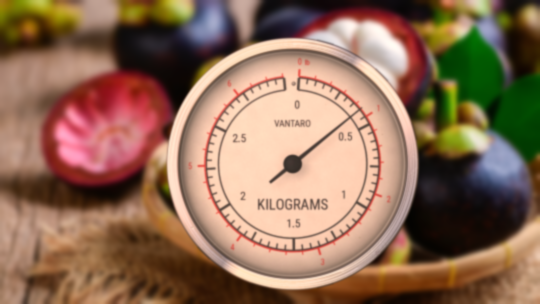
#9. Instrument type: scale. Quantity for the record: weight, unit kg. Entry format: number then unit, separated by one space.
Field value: 0.4 kg
